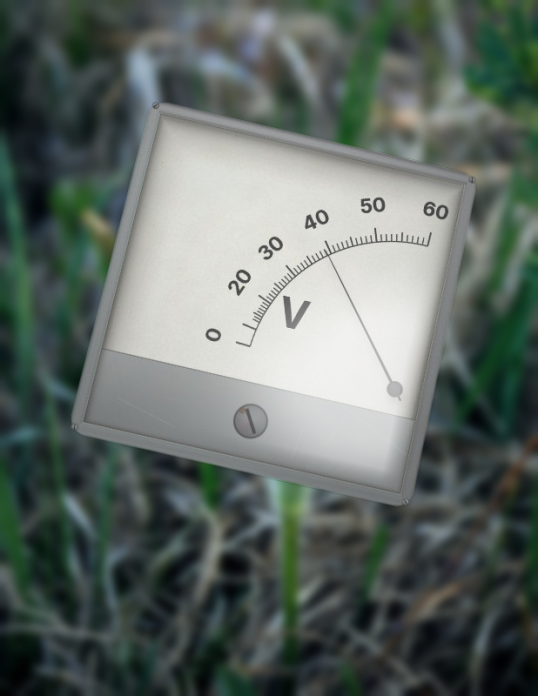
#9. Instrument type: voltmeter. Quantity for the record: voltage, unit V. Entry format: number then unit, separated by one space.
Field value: 39 V
